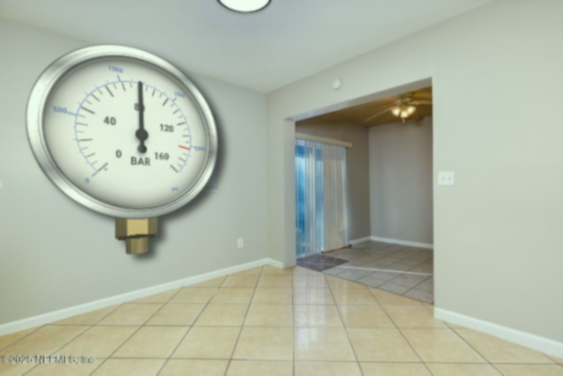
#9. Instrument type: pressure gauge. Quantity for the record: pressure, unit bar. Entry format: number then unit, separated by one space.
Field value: 80 bar
